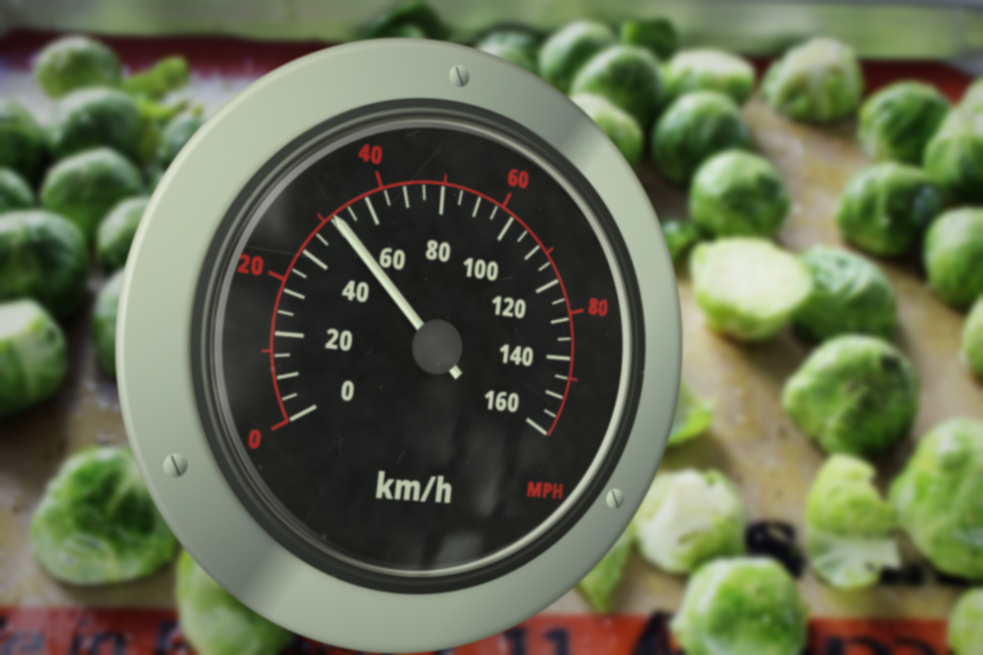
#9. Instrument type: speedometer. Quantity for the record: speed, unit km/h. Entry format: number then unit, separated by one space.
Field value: 50 km/h
